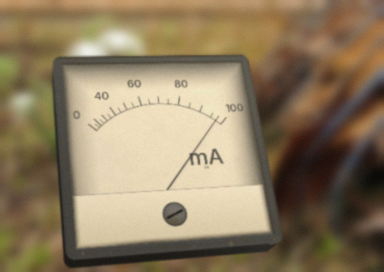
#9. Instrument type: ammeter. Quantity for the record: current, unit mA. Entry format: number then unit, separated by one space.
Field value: 97.5 mA
